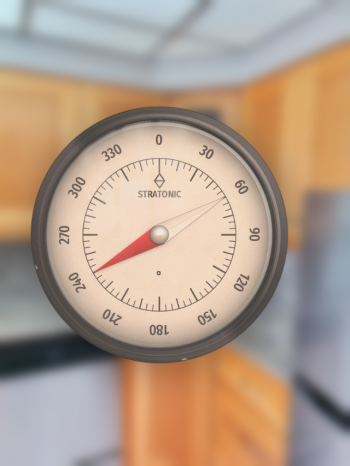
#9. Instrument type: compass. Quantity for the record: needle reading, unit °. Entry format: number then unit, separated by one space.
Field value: 240 °
